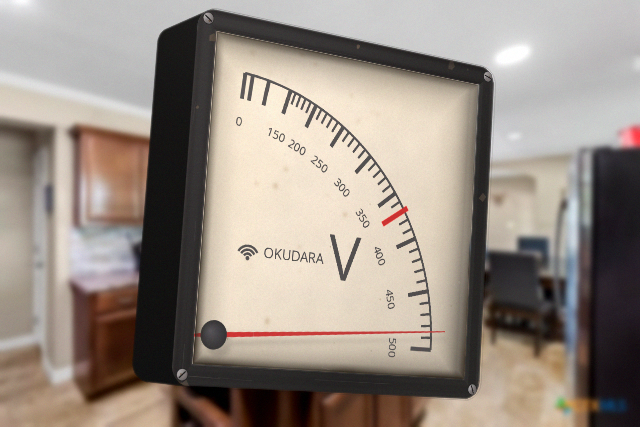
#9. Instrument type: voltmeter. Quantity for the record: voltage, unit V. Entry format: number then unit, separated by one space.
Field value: 485 V
